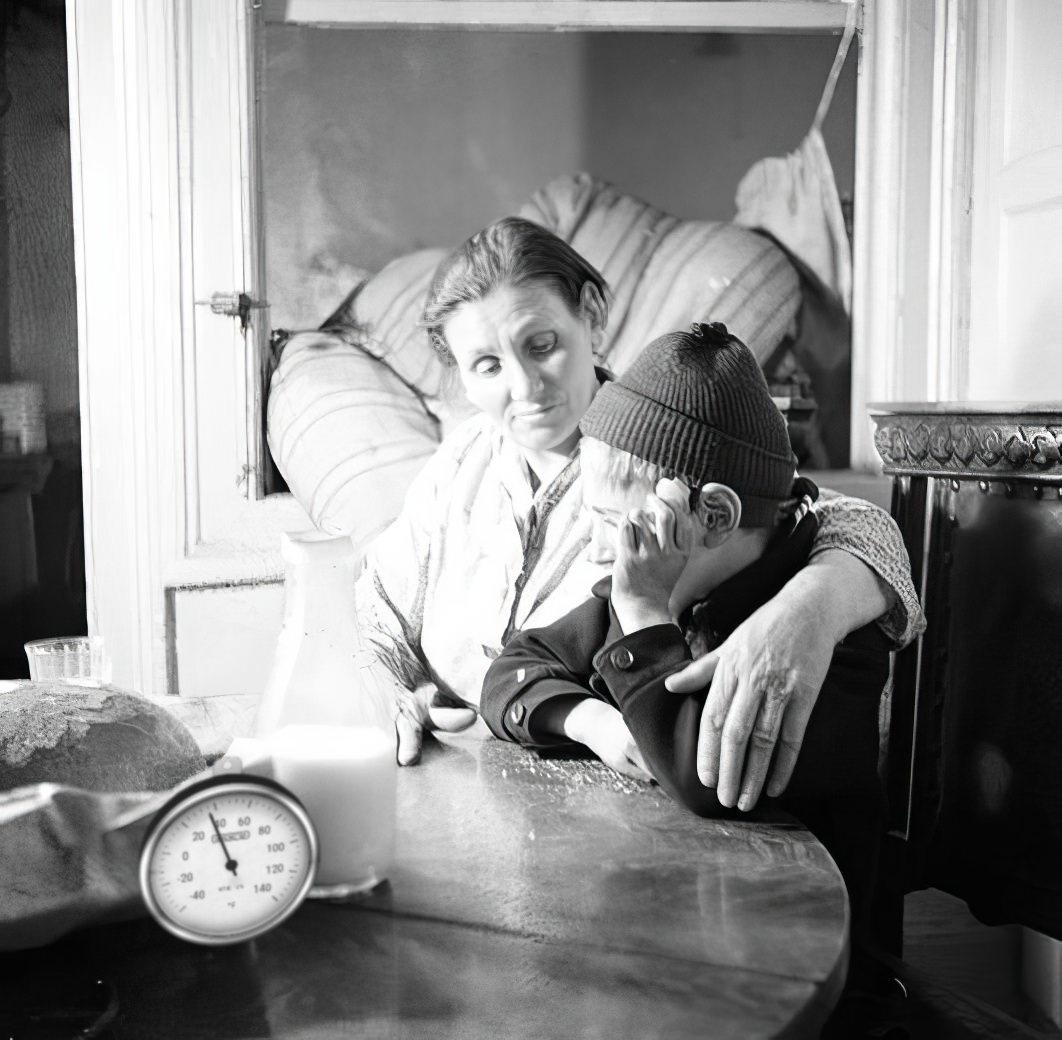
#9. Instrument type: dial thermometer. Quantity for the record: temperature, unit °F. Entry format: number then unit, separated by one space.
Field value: 36 °F
